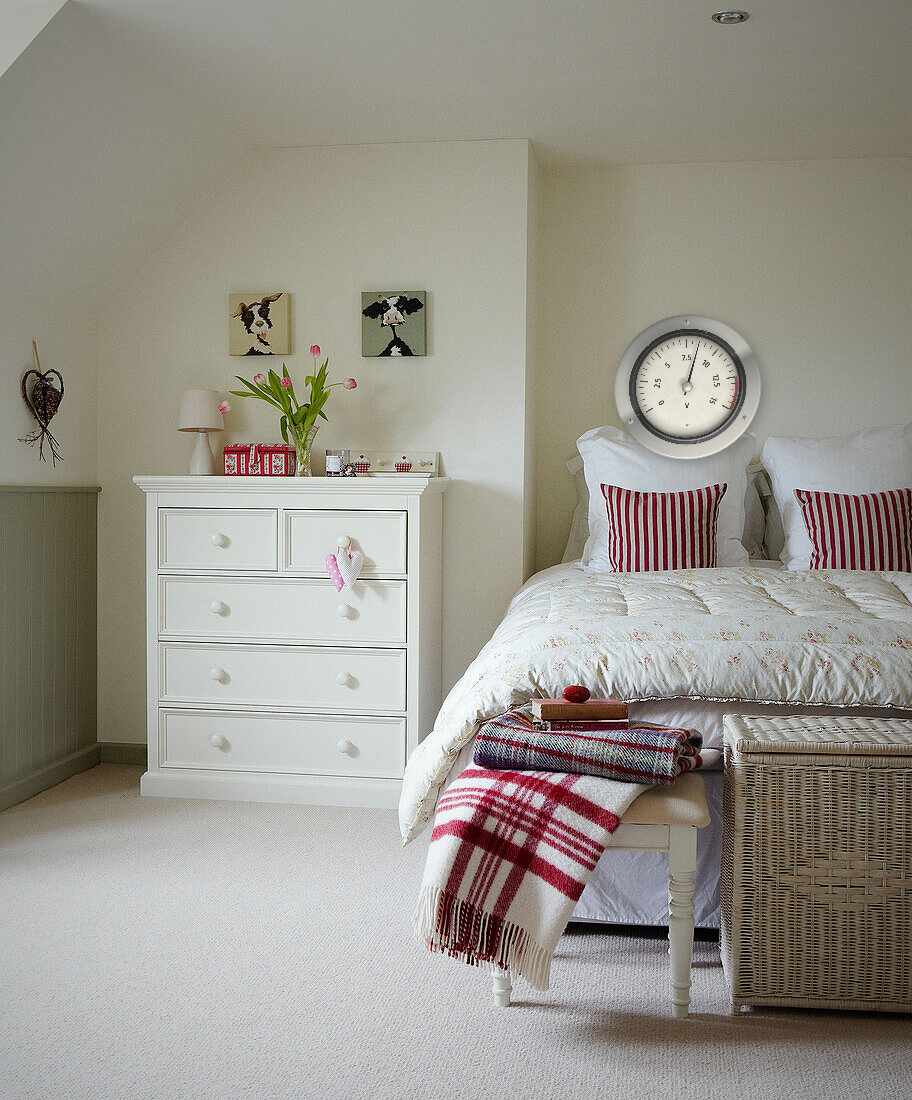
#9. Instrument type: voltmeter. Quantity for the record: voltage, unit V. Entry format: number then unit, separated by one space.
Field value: 8.5 V
